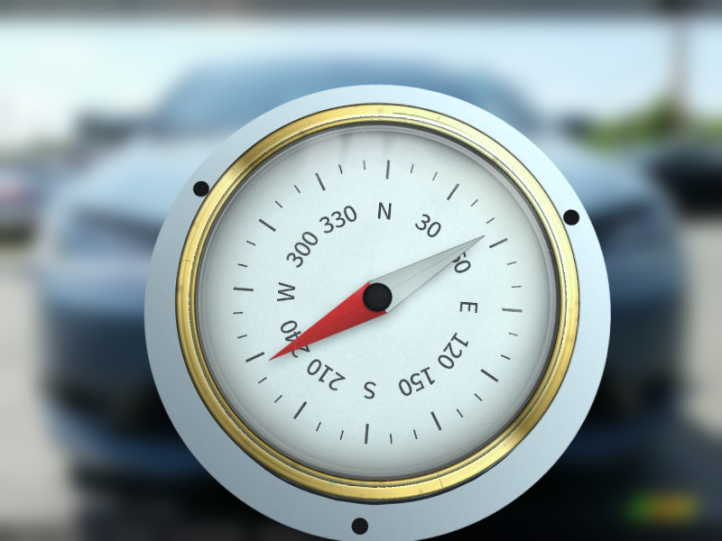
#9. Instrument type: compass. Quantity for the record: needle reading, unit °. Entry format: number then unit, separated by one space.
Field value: 235 °
